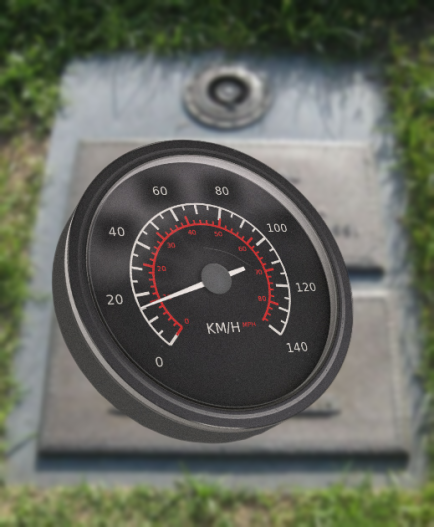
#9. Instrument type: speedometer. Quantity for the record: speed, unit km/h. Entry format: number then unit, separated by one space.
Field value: 15 km/h
